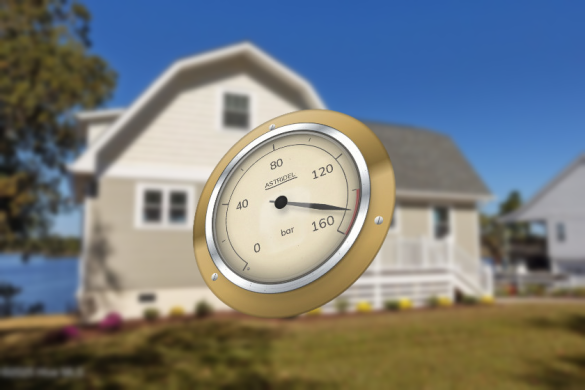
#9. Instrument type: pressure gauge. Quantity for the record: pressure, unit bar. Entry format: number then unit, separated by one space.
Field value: 150 bar
